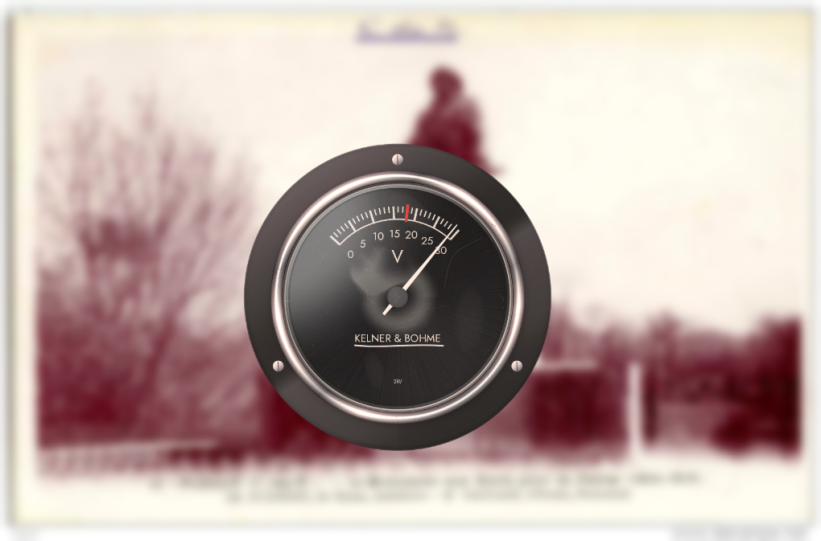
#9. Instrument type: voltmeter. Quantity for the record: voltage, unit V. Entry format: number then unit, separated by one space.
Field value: 29 V
